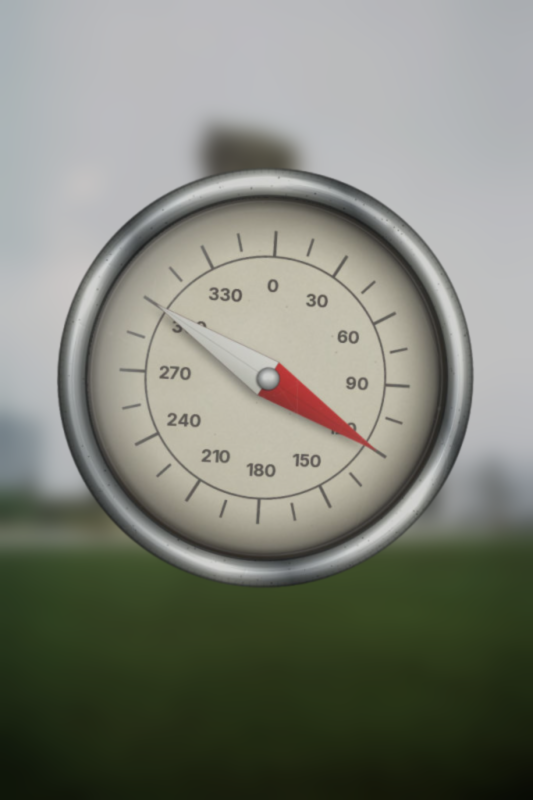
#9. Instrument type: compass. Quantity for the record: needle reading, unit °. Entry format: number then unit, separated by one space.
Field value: 120 °
